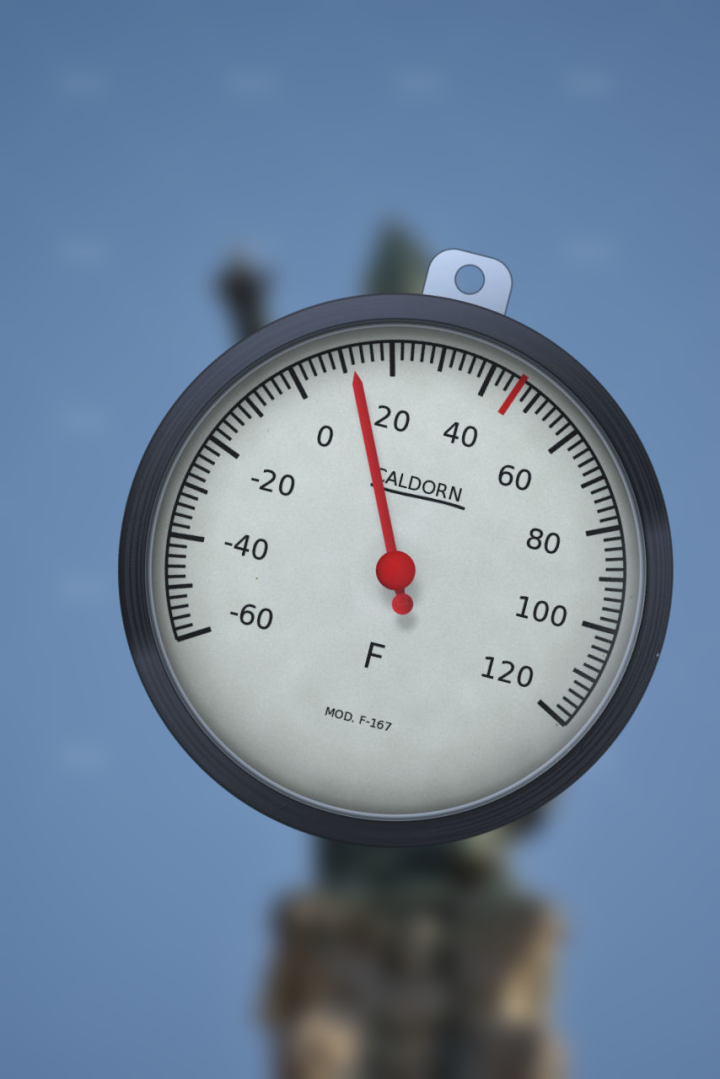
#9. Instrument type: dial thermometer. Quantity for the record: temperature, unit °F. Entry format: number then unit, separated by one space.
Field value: 12 °F
